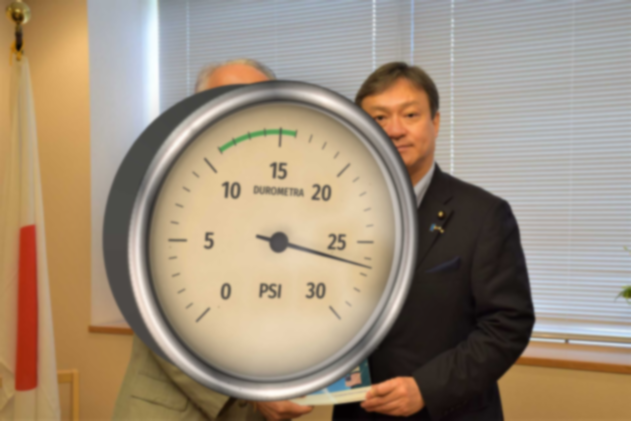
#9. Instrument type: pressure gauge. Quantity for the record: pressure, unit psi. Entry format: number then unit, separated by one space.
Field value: 26.5 psi
